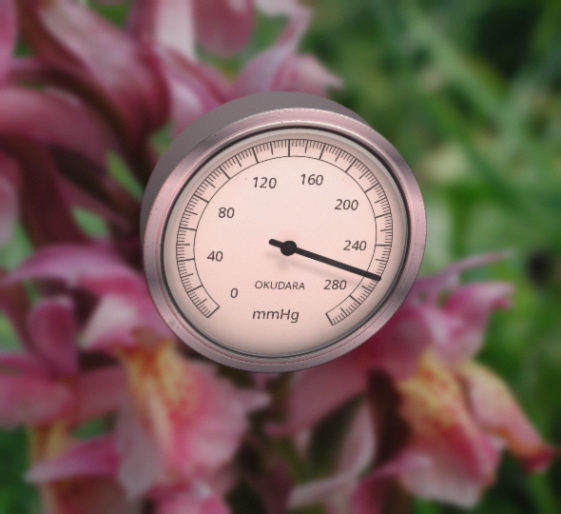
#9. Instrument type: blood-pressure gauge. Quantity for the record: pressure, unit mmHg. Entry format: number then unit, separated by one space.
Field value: 260 mmHg
